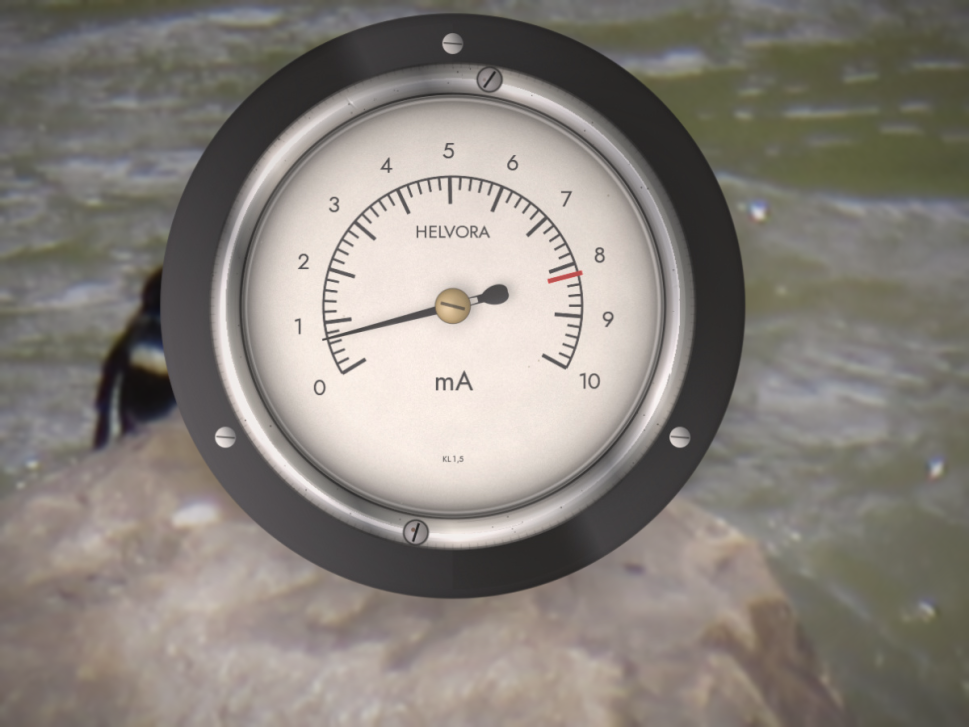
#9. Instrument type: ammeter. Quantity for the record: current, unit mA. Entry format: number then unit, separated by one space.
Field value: 0.7 mA
